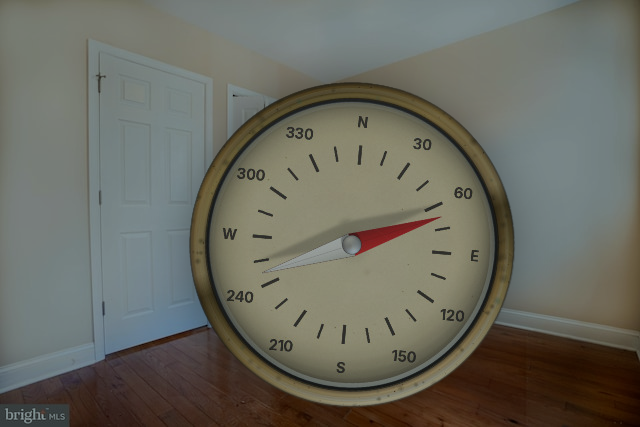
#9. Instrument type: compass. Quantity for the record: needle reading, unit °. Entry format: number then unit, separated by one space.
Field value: 67.5 °
